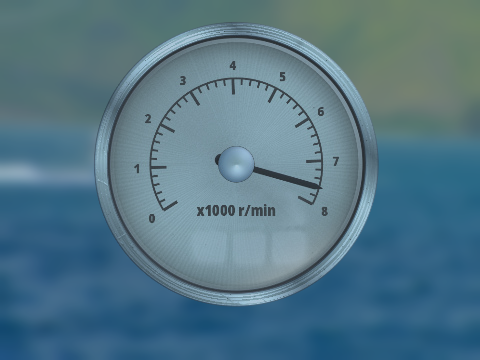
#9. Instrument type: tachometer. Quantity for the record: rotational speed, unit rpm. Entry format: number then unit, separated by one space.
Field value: 7600 rpm
